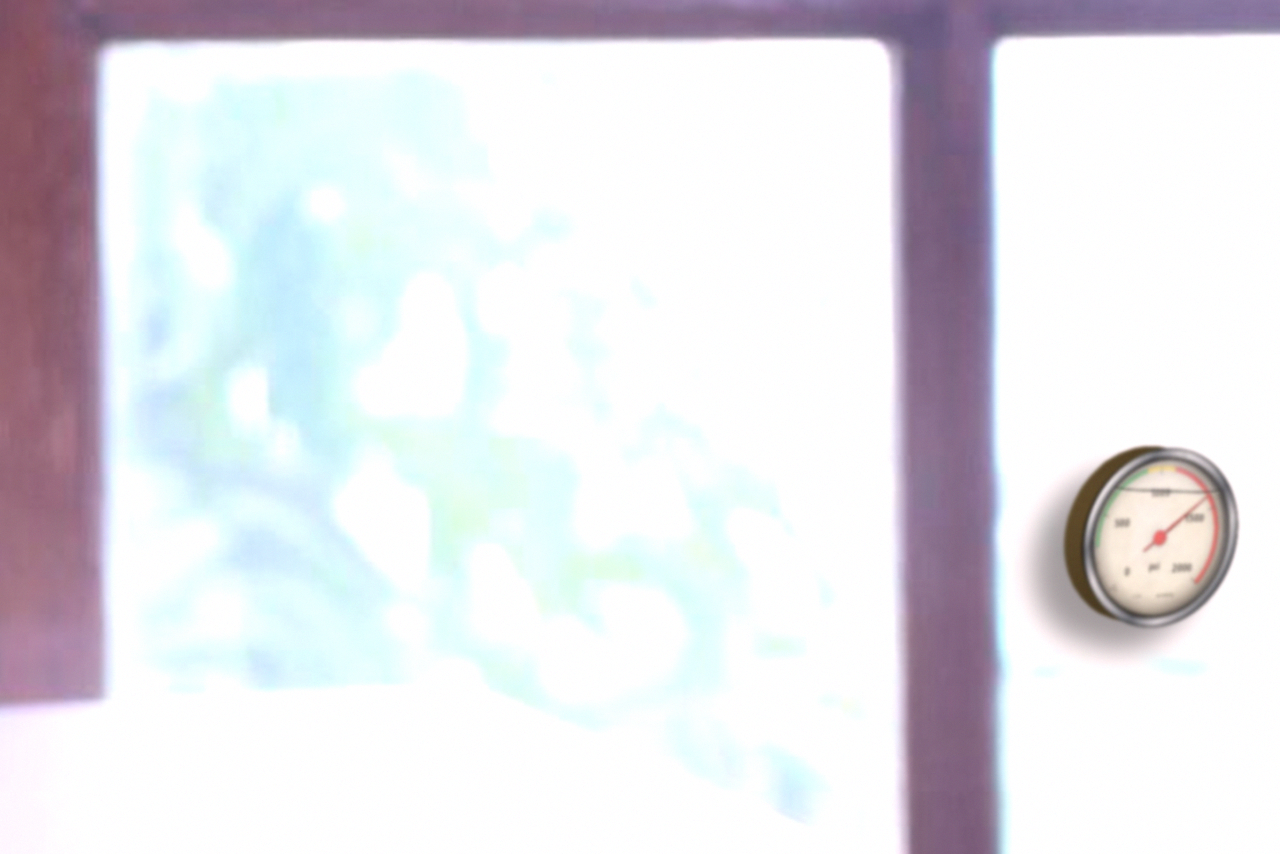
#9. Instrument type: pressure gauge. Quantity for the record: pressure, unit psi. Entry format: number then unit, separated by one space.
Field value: 1400 psi
